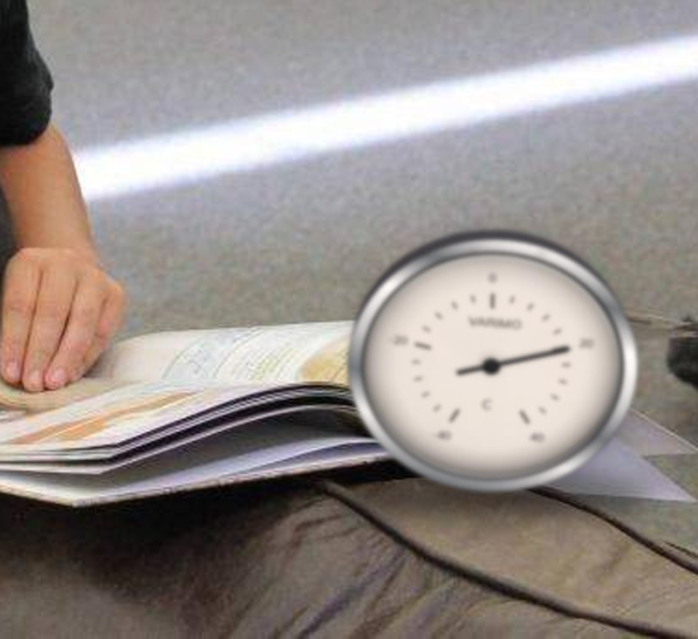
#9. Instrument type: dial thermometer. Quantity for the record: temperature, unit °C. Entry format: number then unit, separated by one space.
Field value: 20 °C
